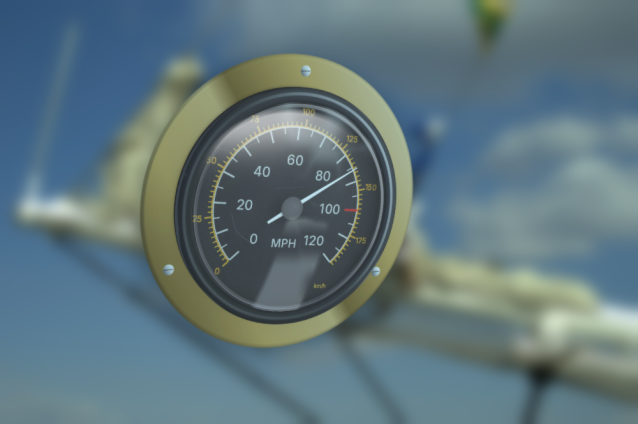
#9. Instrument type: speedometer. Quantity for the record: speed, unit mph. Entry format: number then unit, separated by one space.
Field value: 85 mph
